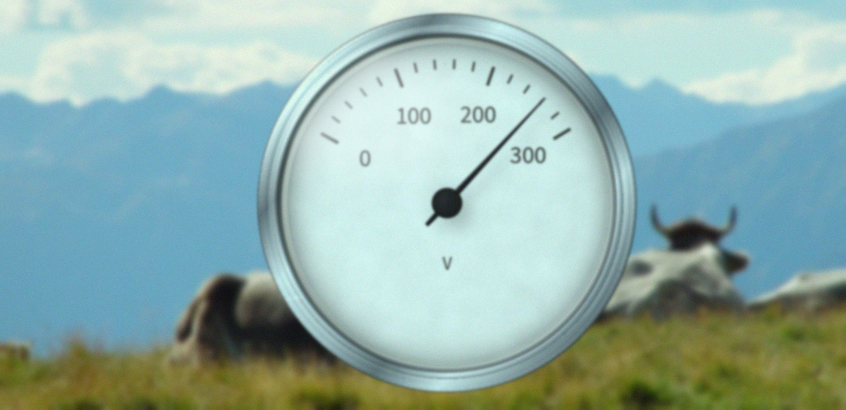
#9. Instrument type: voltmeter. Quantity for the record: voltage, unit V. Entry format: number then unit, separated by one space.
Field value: 260 V
